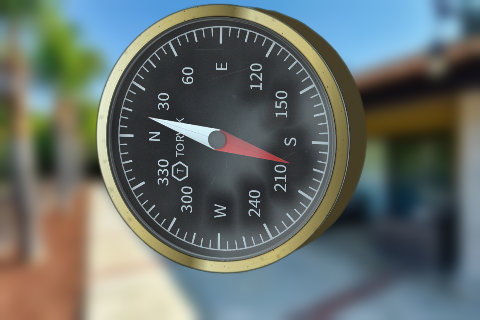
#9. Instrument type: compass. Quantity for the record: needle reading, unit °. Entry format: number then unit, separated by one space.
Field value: 195 °
